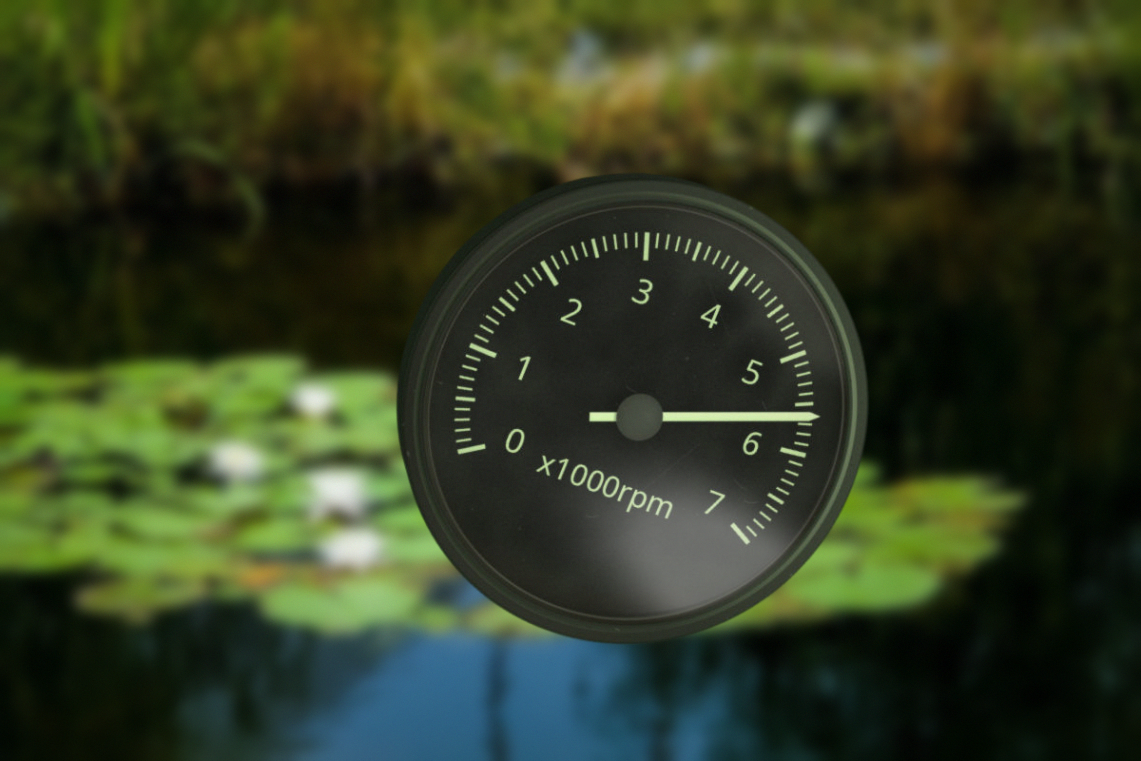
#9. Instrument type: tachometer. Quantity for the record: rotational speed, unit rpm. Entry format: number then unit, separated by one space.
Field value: 5600 rpm
